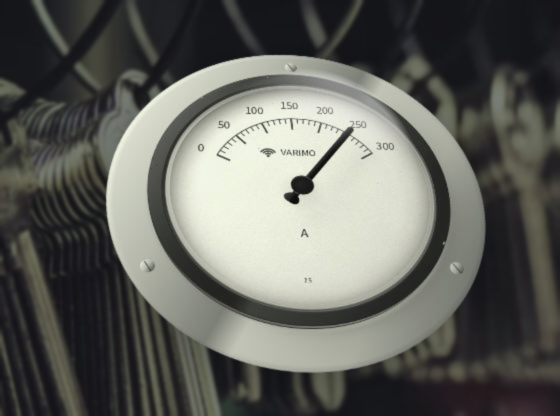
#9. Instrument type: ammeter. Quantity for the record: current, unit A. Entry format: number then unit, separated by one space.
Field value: 250 A
